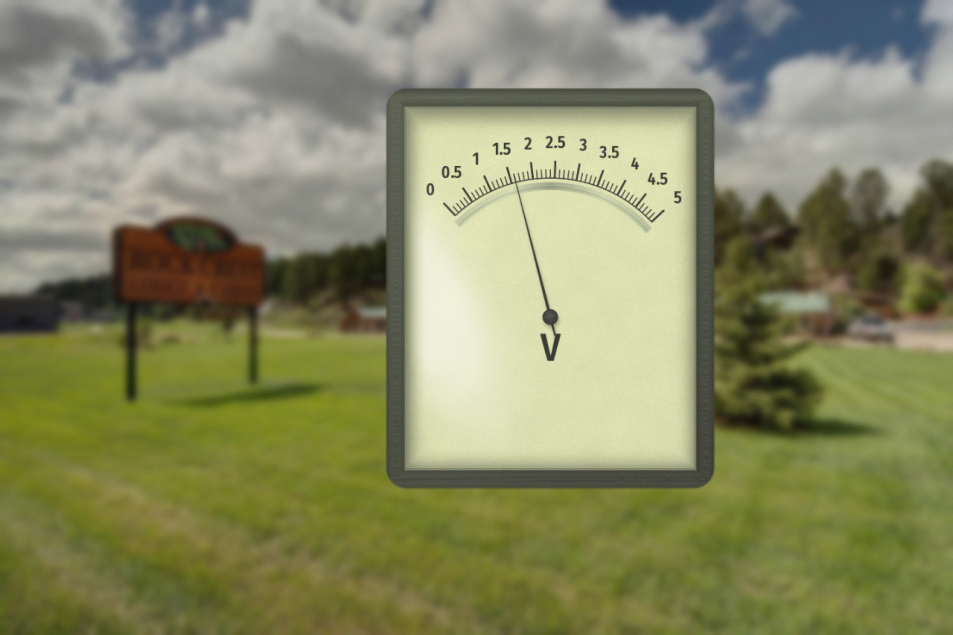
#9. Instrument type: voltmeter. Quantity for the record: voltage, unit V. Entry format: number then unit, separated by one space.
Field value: 1.6 V
